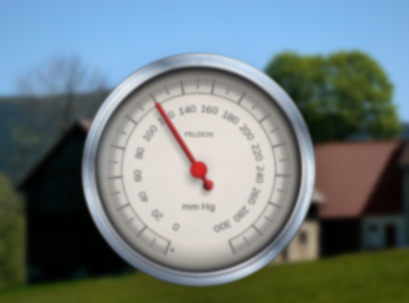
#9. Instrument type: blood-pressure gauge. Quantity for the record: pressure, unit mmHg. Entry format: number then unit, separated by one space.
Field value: 120 mmHg
